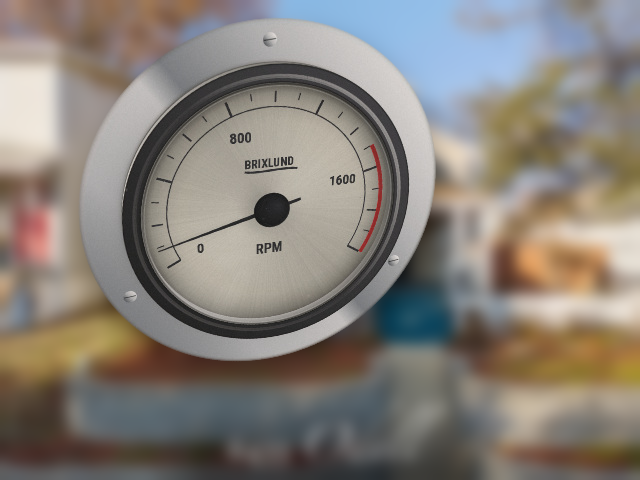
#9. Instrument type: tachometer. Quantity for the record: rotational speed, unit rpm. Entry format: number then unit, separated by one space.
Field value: 100 rpm
